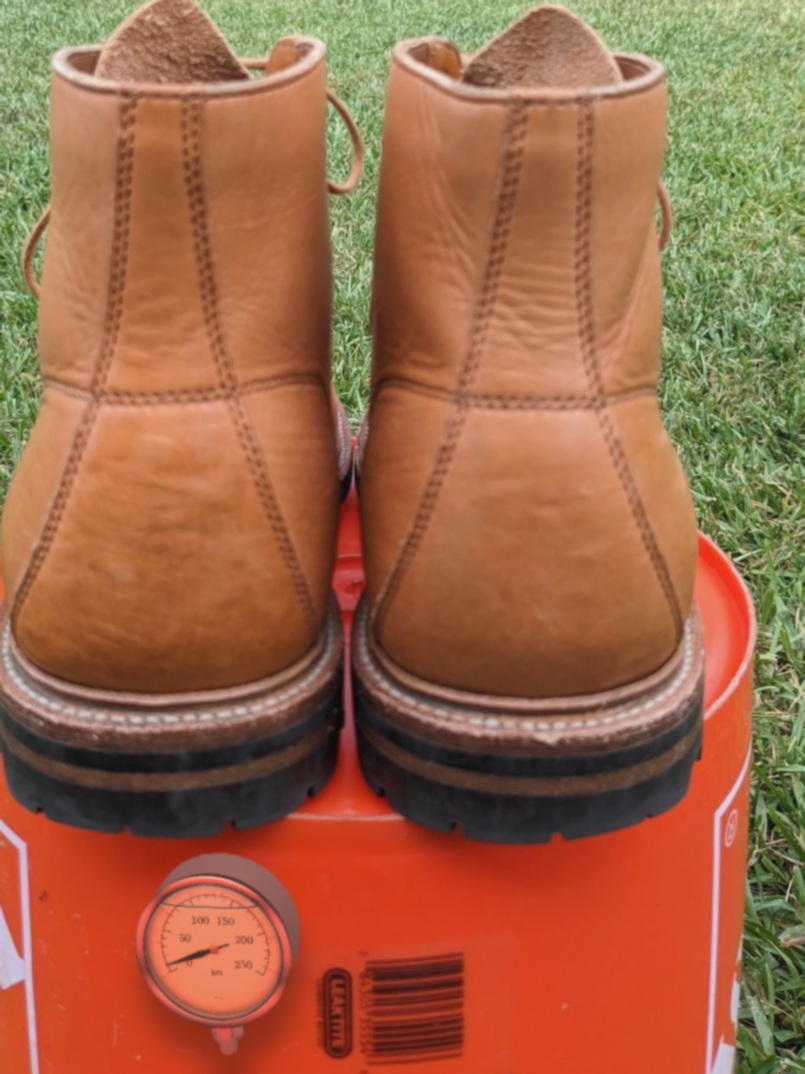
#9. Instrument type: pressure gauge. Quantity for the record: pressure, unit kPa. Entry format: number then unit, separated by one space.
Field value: 10 kPa
